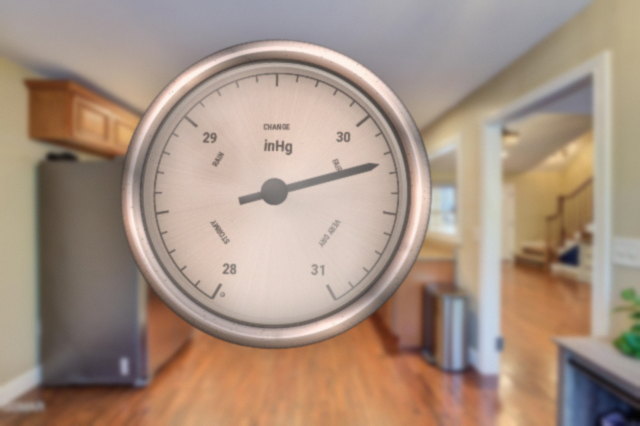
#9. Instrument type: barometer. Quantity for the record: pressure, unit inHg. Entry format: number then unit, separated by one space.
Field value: 30.25 inHg
